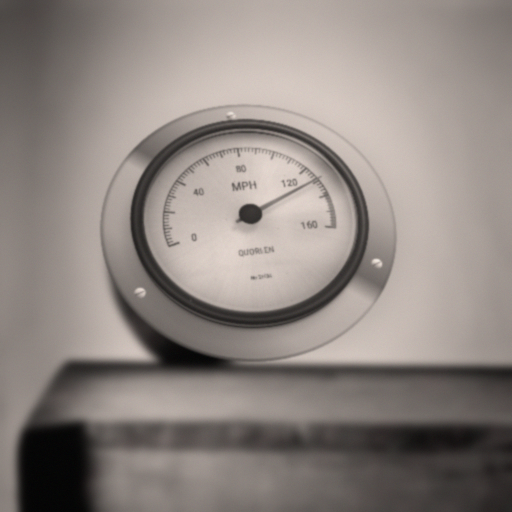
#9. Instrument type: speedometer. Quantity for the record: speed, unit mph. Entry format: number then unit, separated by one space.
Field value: 130 mph
